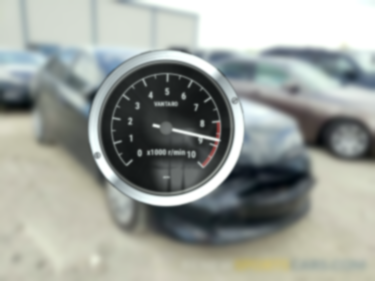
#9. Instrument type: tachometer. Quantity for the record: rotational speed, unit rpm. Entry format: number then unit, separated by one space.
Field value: 8750 rpm
